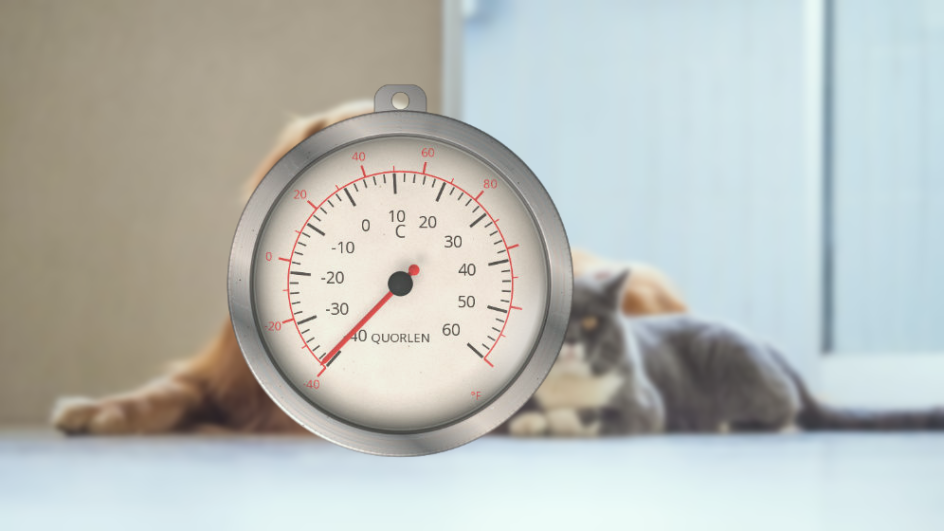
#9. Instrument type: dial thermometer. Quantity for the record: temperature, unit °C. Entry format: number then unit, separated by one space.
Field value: -39 °C
